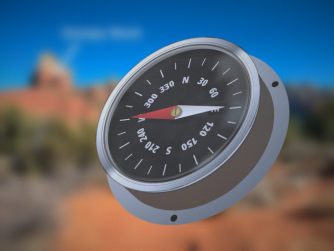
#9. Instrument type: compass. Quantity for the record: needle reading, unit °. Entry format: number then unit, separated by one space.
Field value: 270 °
